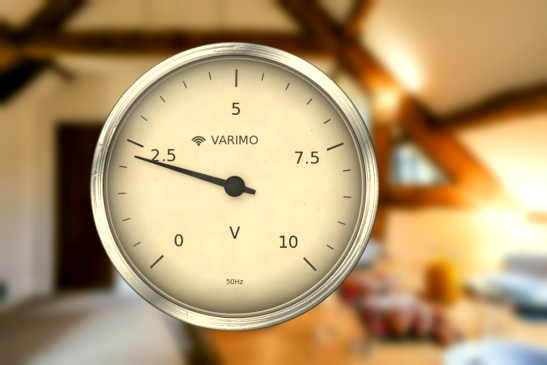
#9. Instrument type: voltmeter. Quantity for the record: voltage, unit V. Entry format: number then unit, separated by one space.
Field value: 2.25 V
